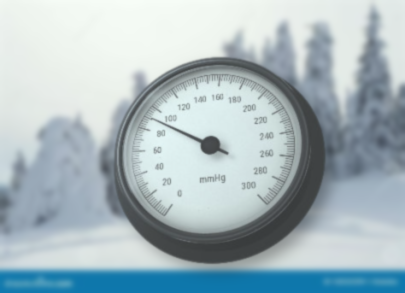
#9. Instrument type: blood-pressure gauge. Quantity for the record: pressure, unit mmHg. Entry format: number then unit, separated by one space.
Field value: 90 mmHg
